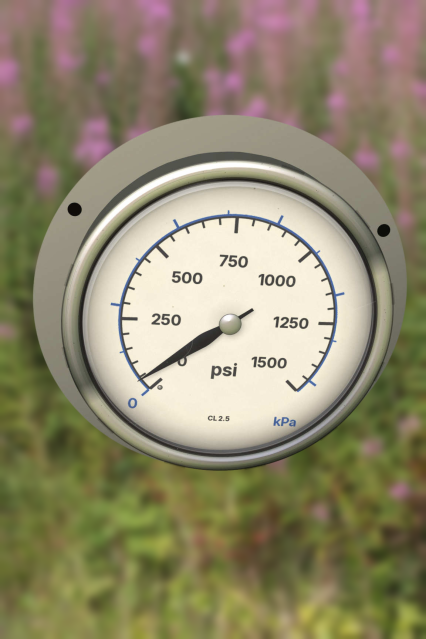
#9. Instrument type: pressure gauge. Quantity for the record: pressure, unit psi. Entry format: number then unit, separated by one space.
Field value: 50 psi
